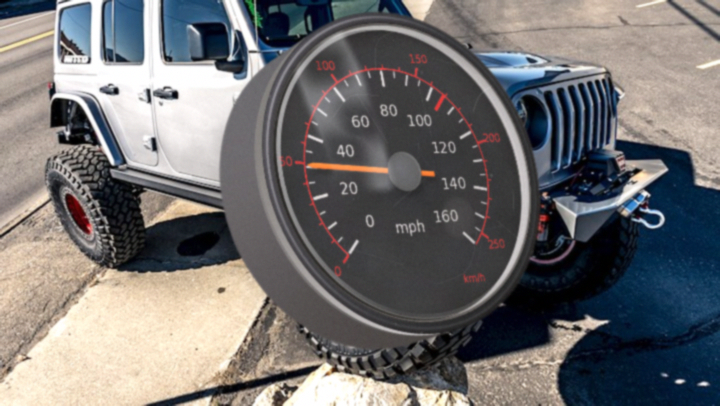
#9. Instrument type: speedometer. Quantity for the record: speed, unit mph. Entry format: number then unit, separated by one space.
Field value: 30 mph
